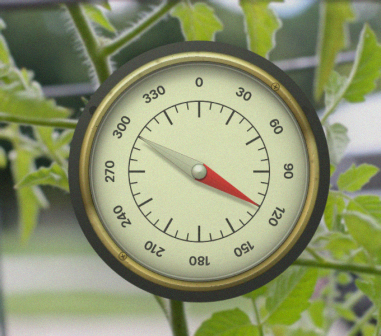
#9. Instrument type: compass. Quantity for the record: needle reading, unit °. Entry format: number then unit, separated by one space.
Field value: 120 °
